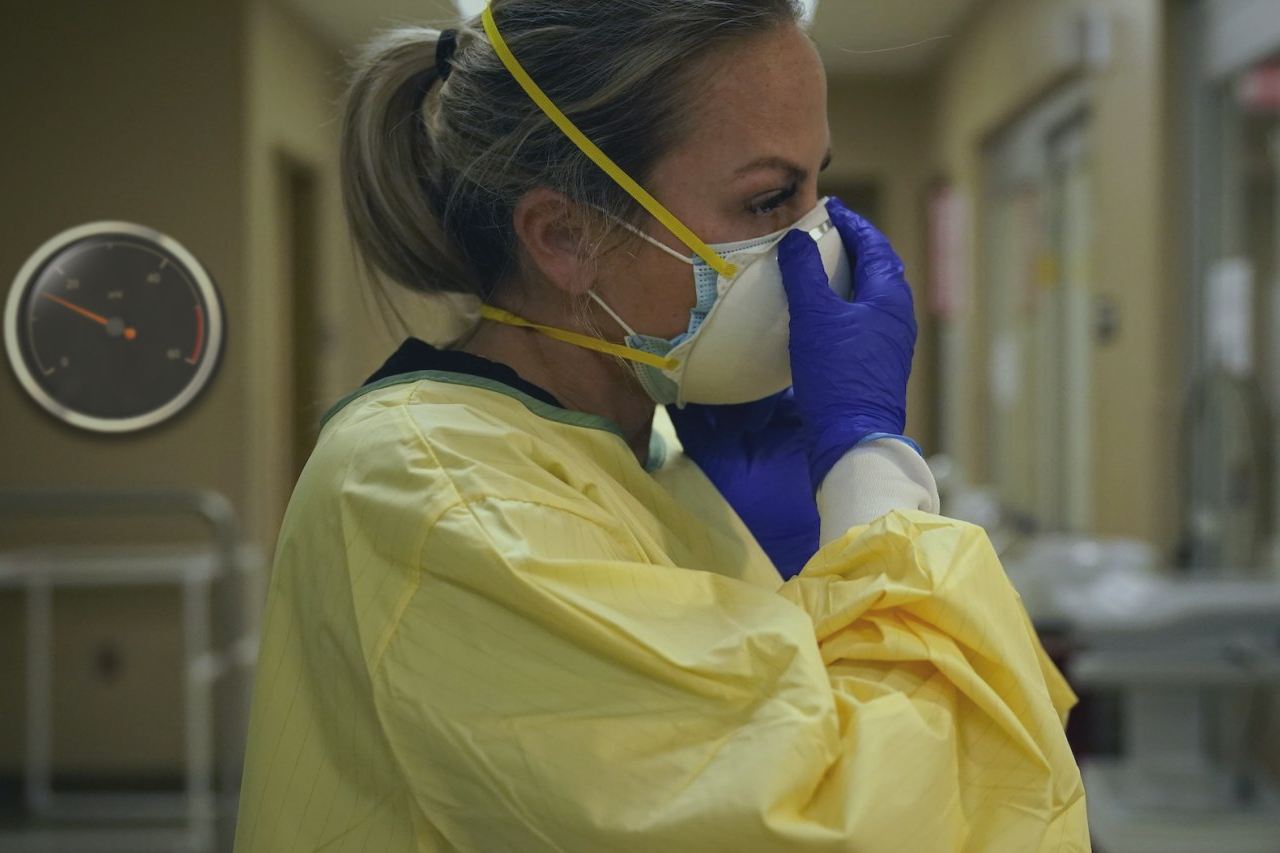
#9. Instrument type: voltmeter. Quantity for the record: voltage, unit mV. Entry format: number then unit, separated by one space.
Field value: 15 mV
